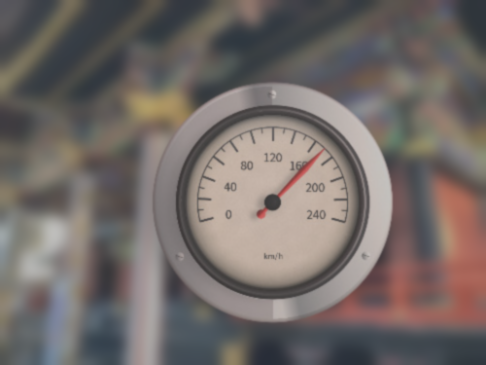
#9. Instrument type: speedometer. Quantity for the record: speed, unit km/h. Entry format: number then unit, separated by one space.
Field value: 170 km/h
